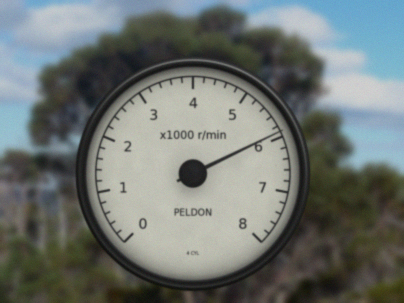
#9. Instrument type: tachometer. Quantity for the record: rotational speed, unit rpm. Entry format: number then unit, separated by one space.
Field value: 5900 rpm
